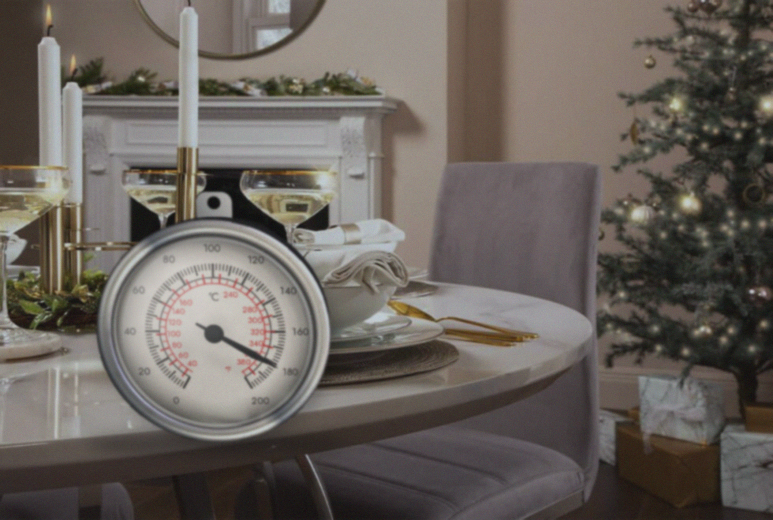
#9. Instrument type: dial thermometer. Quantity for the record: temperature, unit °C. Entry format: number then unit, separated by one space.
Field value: 180 °C
